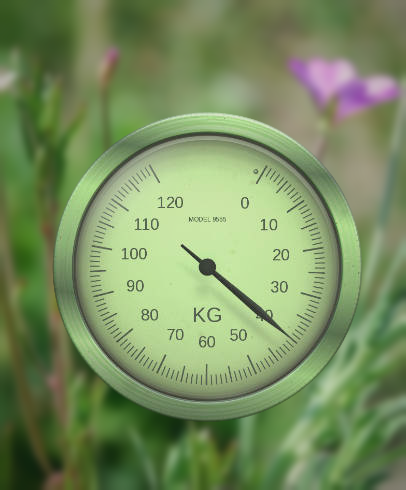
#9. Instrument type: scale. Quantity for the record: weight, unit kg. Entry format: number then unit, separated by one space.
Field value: 40 kg
